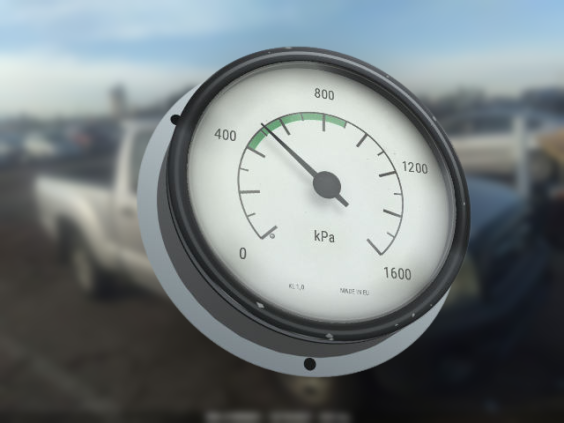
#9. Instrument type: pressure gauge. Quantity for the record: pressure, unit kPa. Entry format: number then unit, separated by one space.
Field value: 500 kPa
